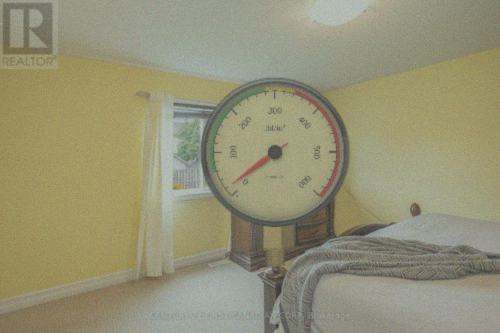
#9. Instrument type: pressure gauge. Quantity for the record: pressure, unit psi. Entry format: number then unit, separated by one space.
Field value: 20 psi
